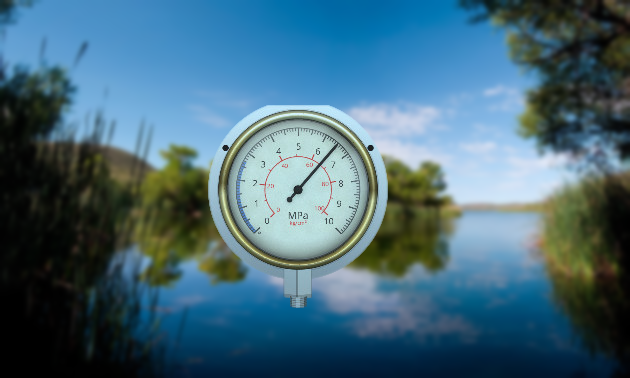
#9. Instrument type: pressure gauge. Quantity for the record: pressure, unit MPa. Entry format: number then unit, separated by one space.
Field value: 6.5 MPa
